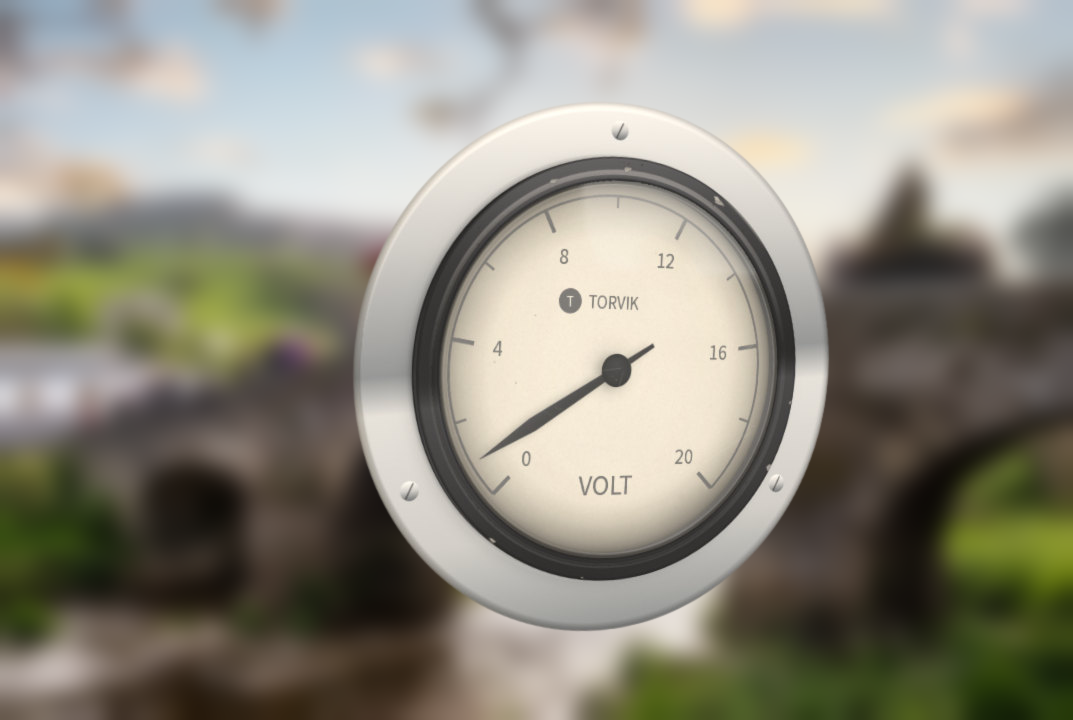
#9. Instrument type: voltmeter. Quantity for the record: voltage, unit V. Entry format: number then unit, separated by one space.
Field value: 1 V
